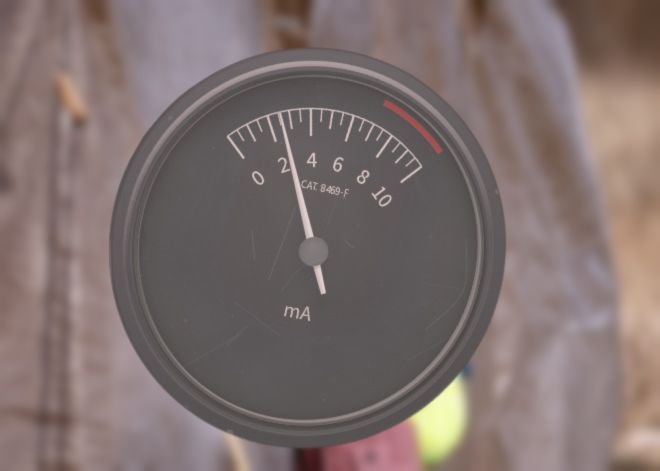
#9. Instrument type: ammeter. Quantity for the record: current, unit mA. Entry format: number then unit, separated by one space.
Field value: 2.5 mA
